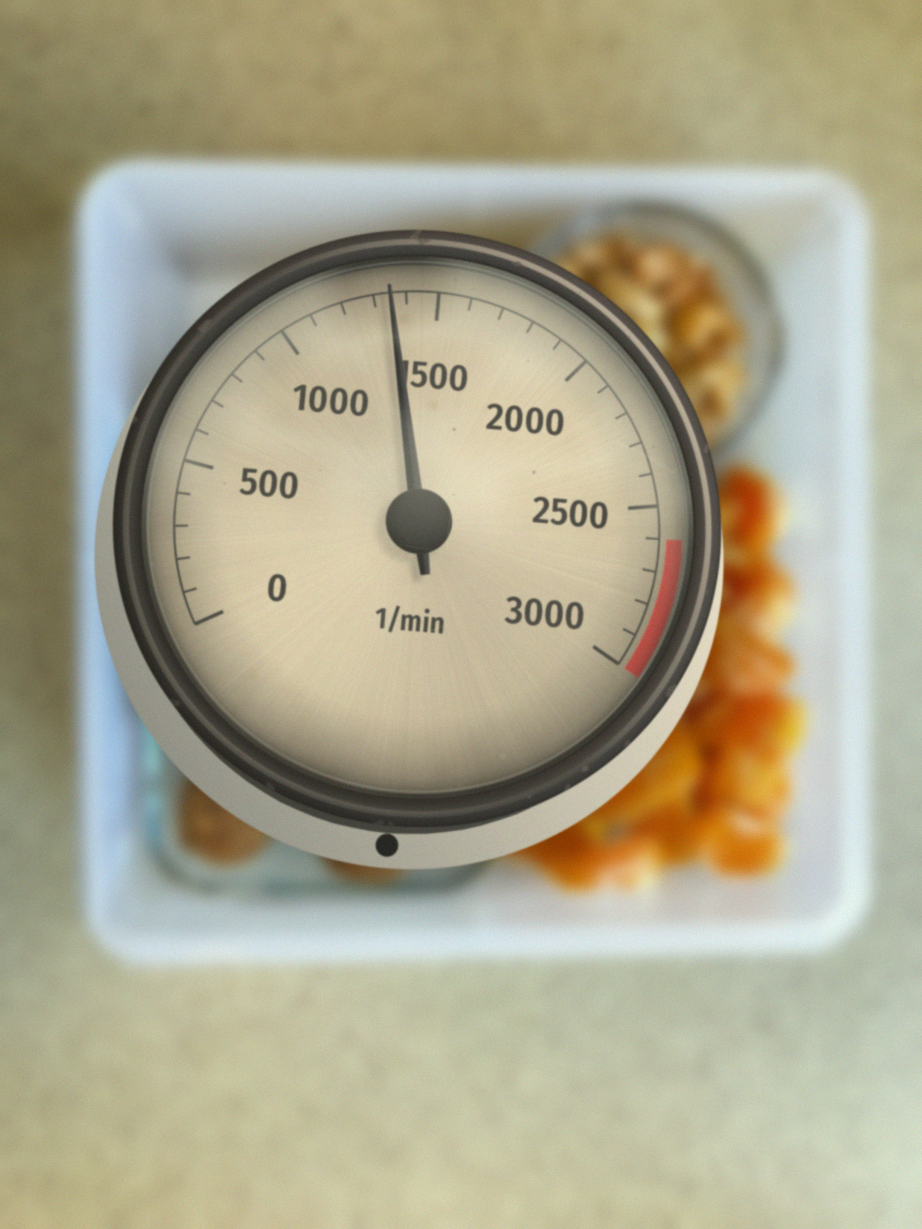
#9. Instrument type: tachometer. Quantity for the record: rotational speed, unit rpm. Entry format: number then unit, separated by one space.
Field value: 1350 rpm
